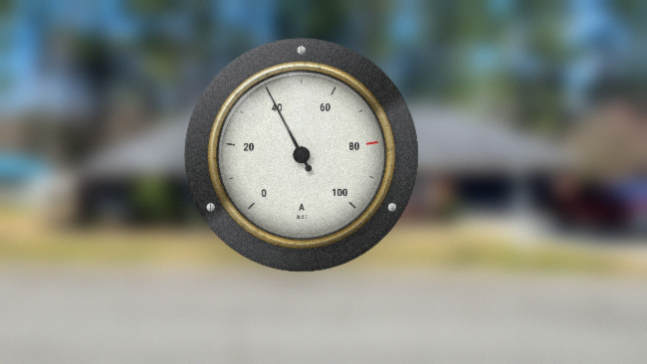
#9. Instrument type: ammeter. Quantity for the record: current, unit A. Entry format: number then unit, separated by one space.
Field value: 40 A
